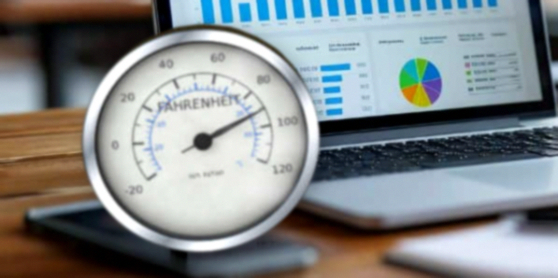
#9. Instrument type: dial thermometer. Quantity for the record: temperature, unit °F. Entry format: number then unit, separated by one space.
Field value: 90 °F
